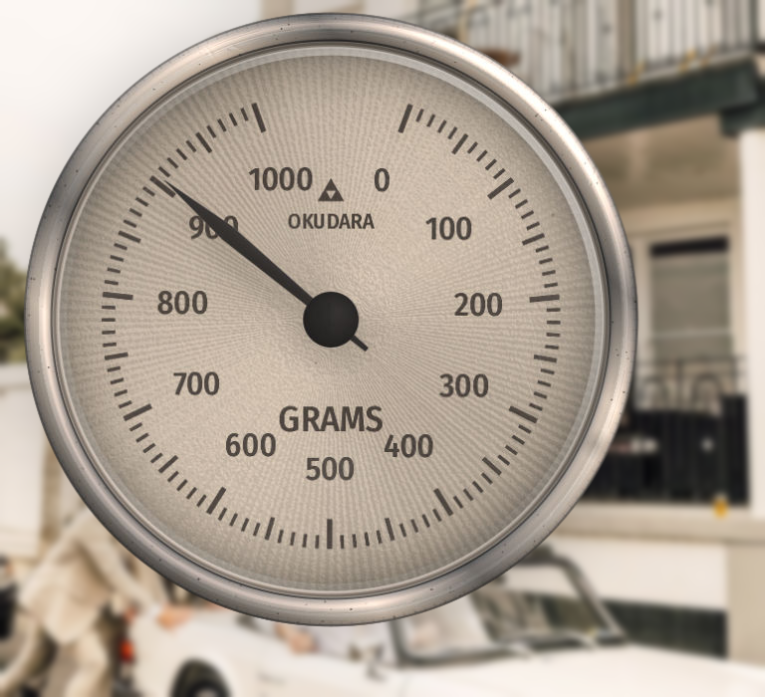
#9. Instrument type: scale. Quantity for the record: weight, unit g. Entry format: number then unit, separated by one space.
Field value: 905 g
